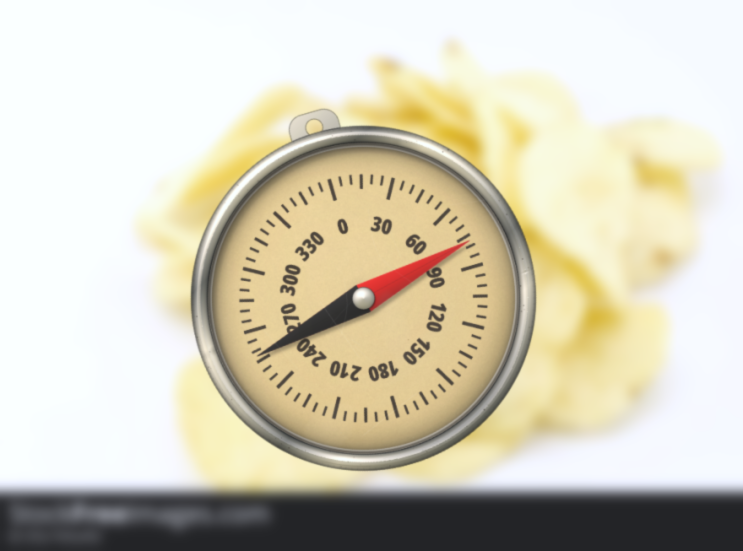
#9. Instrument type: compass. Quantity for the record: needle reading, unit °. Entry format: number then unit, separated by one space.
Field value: 77.5 °
